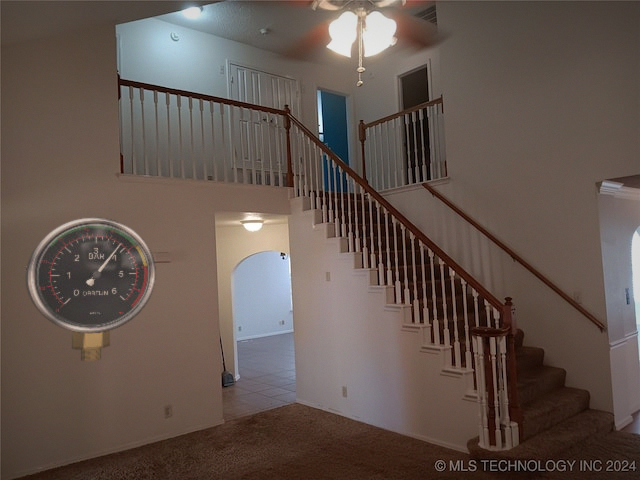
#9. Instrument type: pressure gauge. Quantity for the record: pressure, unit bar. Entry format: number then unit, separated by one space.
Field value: 3.8 bar
